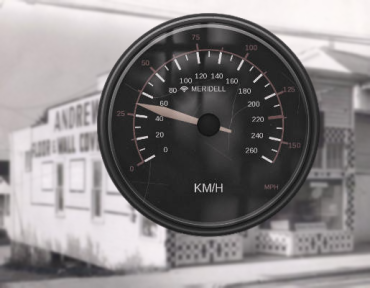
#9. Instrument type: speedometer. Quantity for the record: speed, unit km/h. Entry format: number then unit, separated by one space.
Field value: 50 km/h
